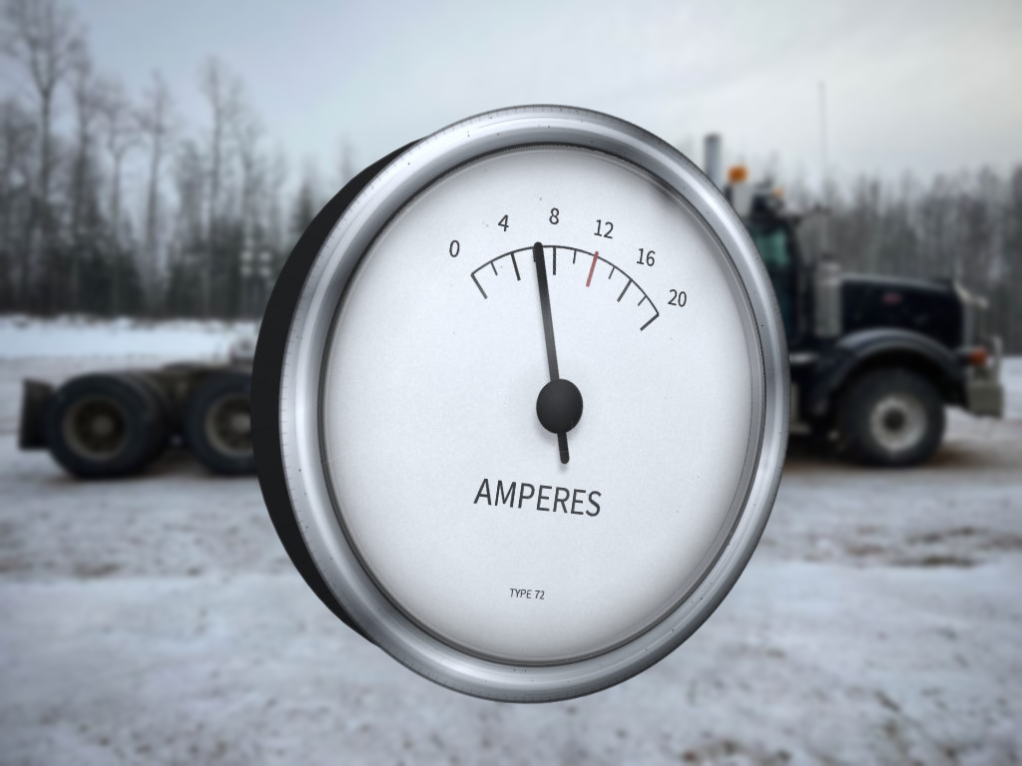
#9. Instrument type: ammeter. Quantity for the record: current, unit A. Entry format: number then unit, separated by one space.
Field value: 6 A
